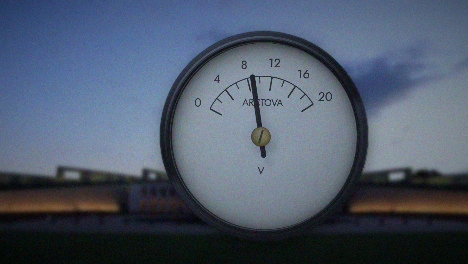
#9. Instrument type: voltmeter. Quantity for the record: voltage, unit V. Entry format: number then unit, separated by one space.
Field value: 9 V
